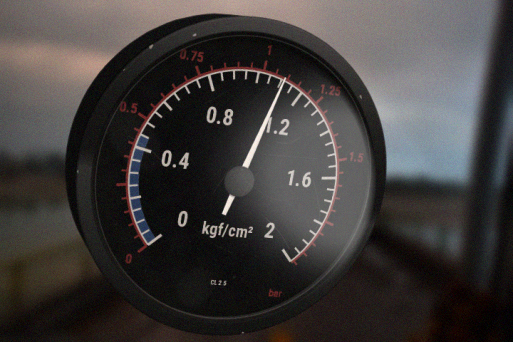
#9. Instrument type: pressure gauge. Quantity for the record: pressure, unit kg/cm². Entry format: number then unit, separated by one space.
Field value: 1.1 kg/cm²
